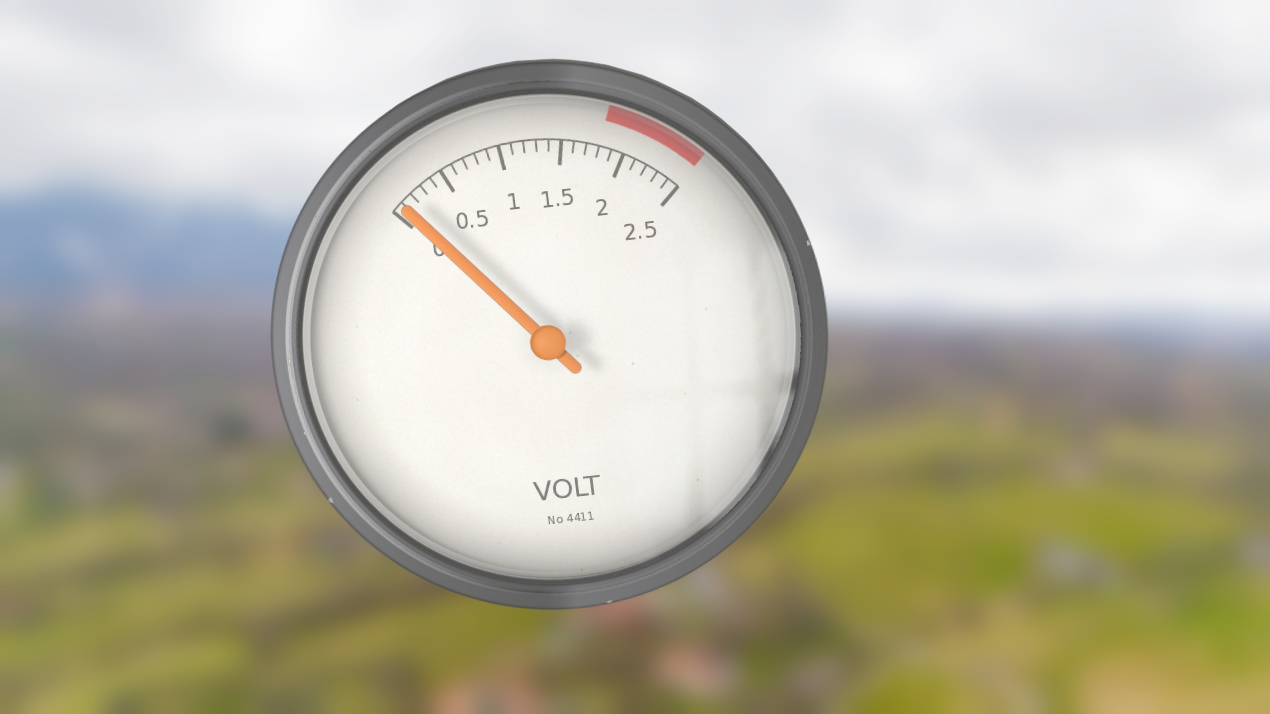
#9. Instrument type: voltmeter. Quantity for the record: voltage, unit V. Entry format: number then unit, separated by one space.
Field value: 0.1 V
